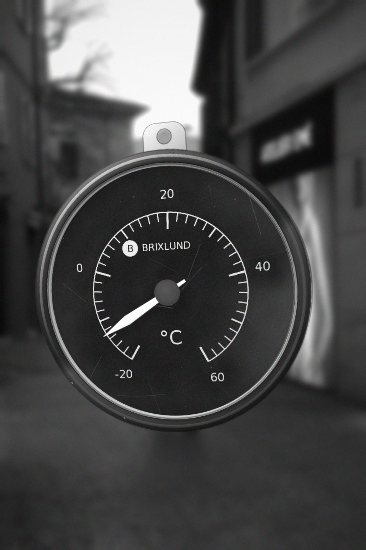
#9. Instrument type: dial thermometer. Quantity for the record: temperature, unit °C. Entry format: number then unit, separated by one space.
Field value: -13 °C
